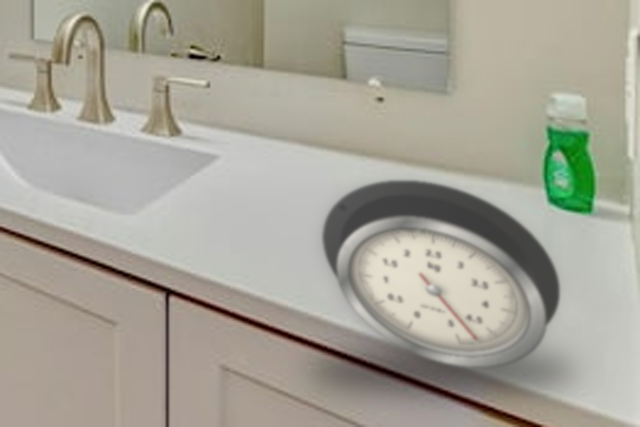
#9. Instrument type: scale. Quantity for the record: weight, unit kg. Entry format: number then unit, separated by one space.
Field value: 4.75 kg
